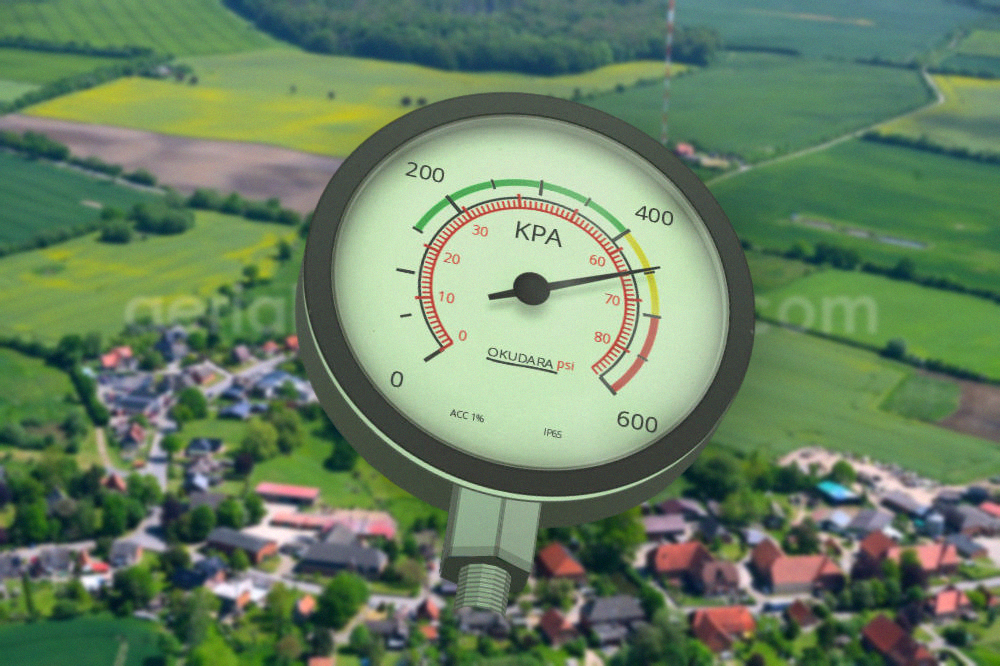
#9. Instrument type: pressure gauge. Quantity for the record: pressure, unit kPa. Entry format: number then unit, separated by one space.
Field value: 450 kPa
